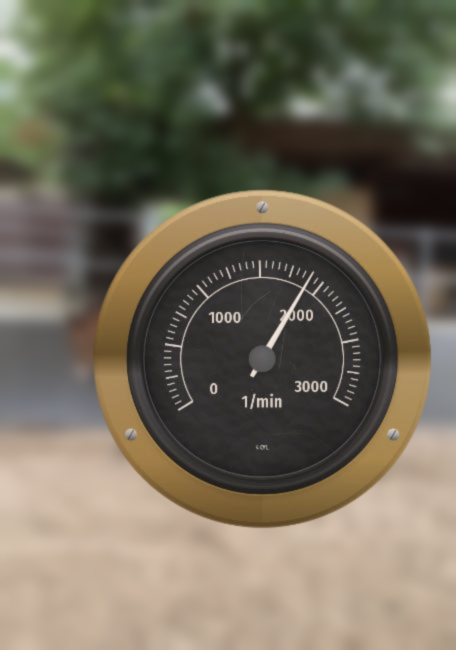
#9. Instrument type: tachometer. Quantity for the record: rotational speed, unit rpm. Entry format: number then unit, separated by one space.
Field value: 1900 rpm
